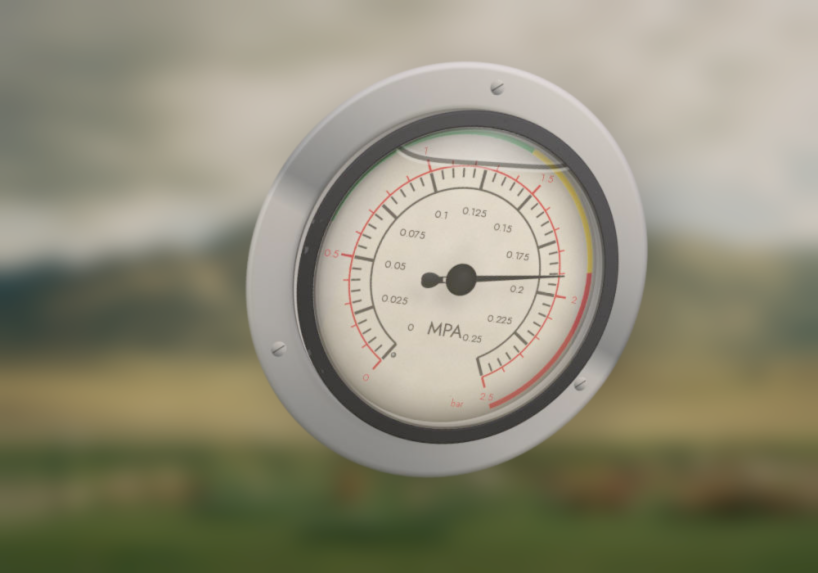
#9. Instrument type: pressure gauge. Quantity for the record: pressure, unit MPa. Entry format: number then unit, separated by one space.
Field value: 0.19 MPa
